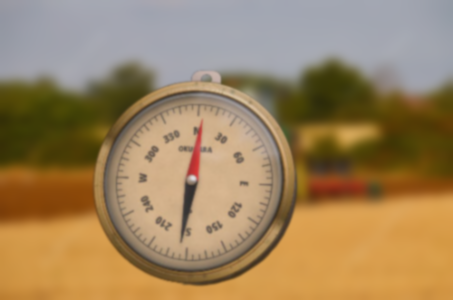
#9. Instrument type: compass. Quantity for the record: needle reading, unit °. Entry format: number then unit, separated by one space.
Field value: 5 °
